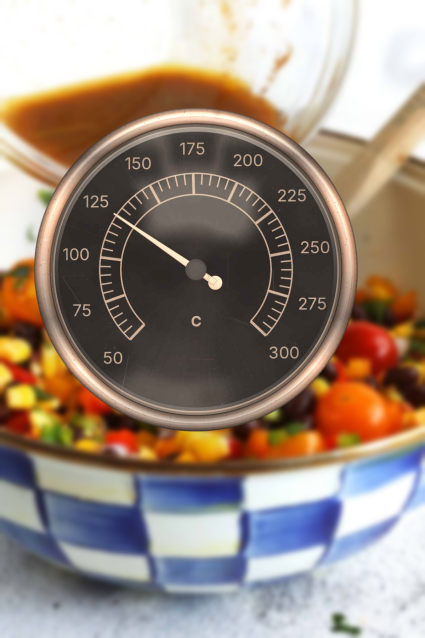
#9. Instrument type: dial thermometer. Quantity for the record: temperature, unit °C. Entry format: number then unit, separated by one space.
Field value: 125 °C
